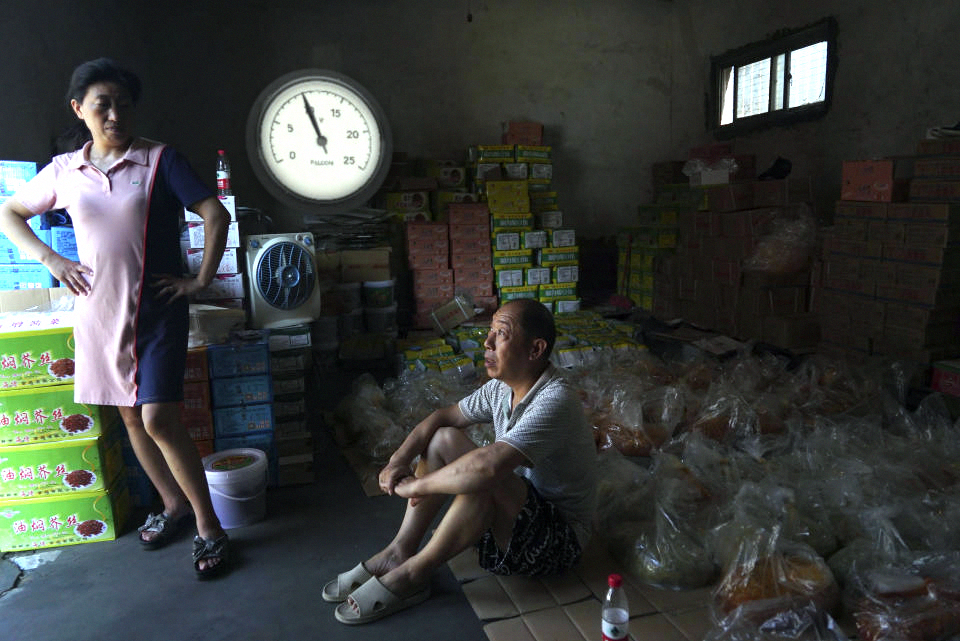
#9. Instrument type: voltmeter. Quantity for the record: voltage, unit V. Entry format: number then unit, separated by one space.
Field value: 10 V
